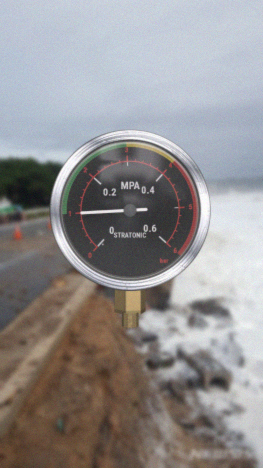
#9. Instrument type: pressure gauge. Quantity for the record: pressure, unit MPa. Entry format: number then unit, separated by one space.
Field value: 0.1 MPa
